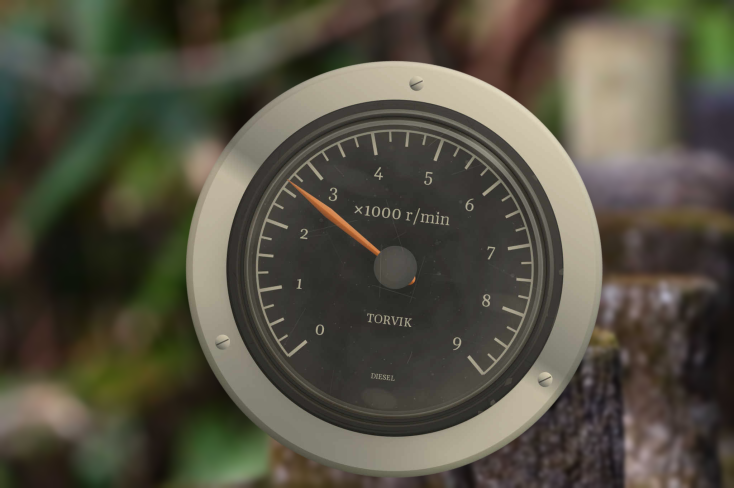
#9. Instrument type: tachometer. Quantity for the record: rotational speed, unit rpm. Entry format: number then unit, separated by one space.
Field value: 2625 rpm
